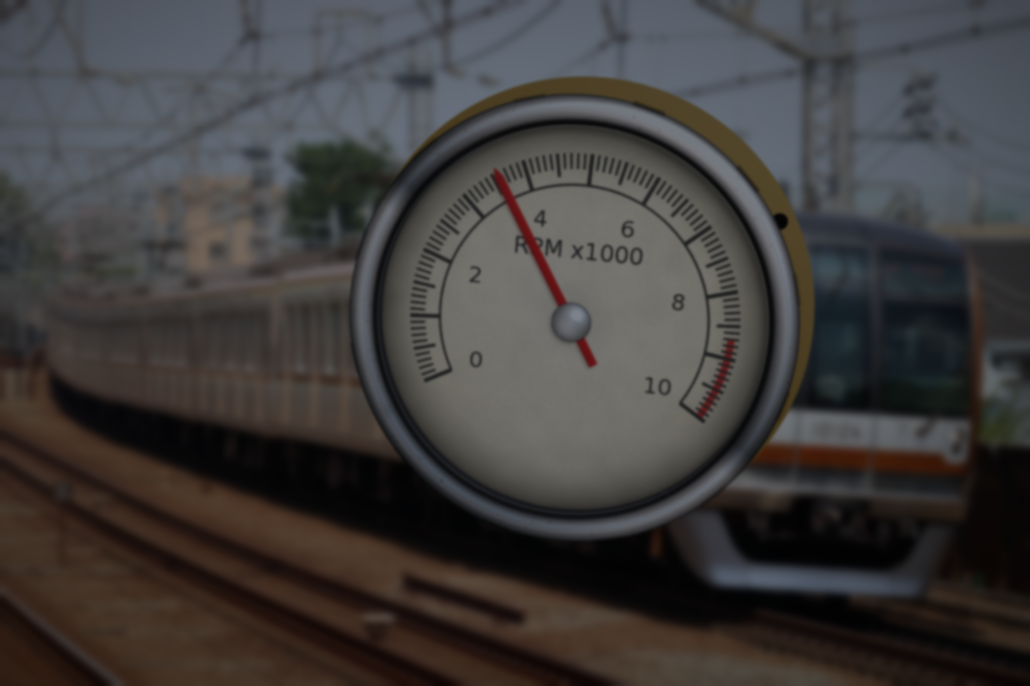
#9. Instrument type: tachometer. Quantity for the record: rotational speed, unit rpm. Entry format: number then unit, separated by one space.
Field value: 3600 rpm
